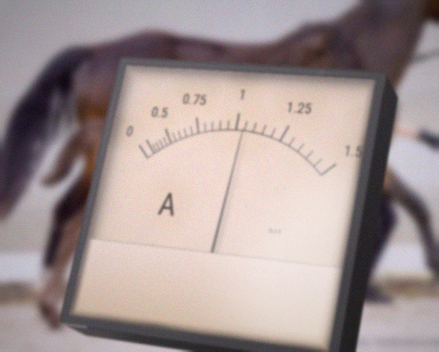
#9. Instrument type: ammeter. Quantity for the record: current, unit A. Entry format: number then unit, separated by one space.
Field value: 1.05 A
